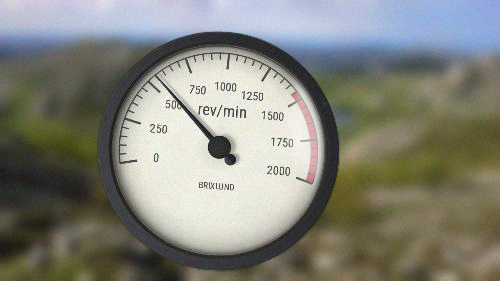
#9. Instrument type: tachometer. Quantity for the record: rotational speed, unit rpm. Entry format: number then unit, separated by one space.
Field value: 550 rpm
